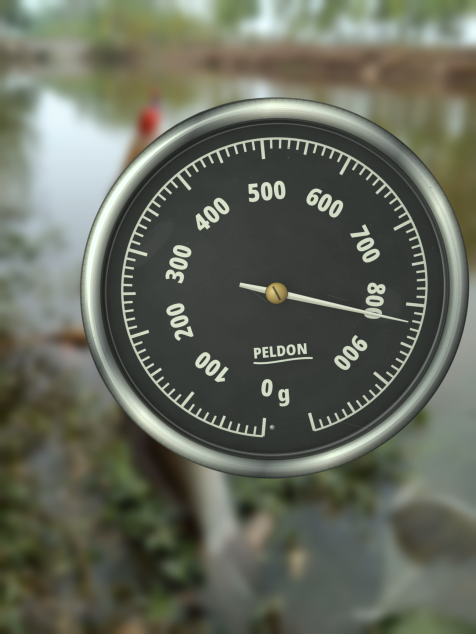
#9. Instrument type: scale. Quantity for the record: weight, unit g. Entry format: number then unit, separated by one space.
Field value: 820 g
